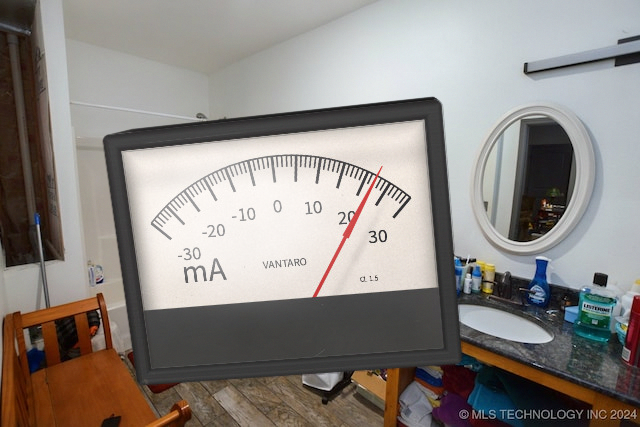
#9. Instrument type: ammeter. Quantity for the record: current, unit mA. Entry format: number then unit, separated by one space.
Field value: 22 mA
